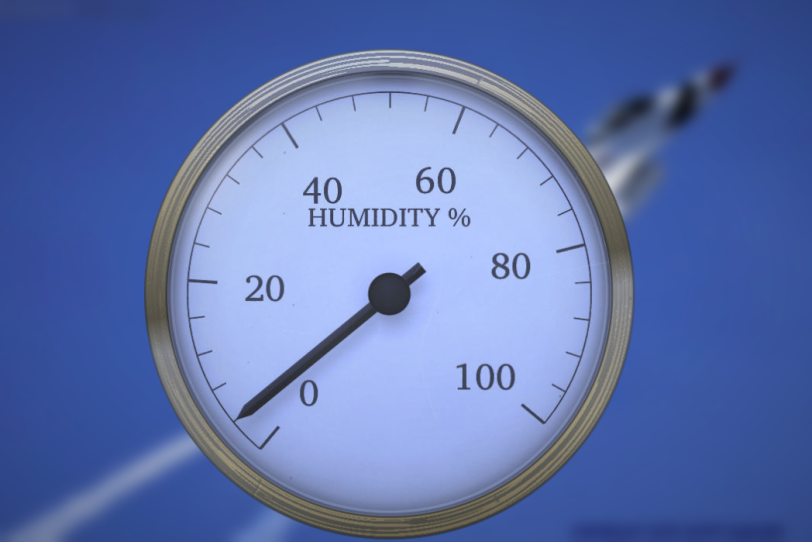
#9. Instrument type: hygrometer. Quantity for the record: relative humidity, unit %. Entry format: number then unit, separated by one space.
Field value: 4 %
